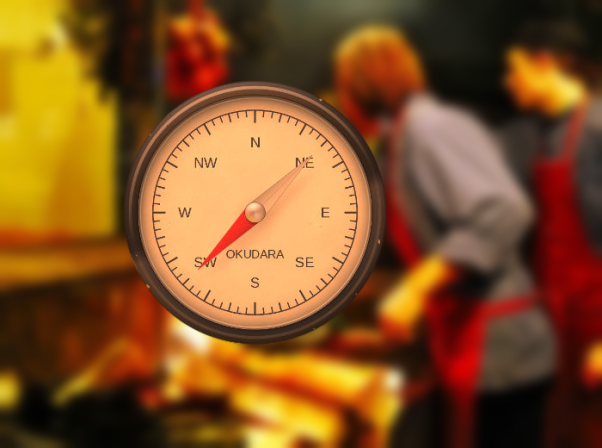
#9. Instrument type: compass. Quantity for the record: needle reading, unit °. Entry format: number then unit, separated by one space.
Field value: 225 °
